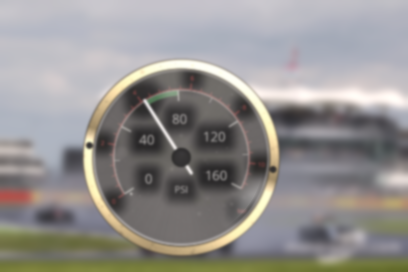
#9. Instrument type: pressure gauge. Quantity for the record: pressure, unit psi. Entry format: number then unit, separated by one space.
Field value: 60 psi
